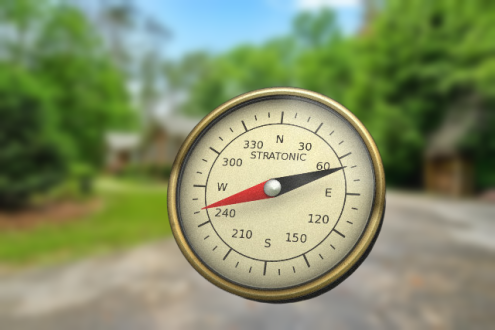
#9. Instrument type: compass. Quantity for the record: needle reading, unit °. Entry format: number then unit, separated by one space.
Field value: 250 °
